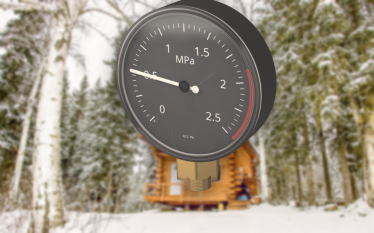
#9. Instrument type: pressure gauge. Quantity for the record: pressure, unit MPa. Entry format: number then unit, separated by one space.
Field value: 0.5 MPa
